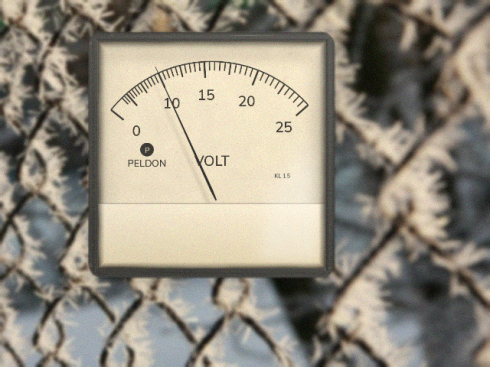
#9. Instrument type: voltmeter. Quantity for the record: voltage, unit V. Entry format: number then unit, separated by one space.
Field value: 10 V
